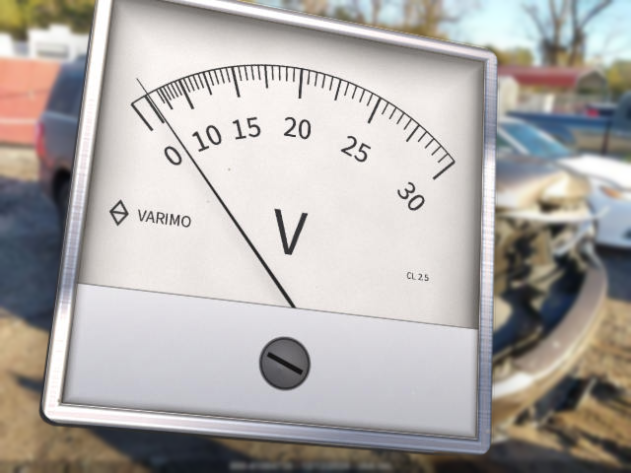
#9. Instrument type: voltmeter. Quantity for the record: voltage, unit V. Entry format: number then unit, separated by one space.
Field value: 5 V
